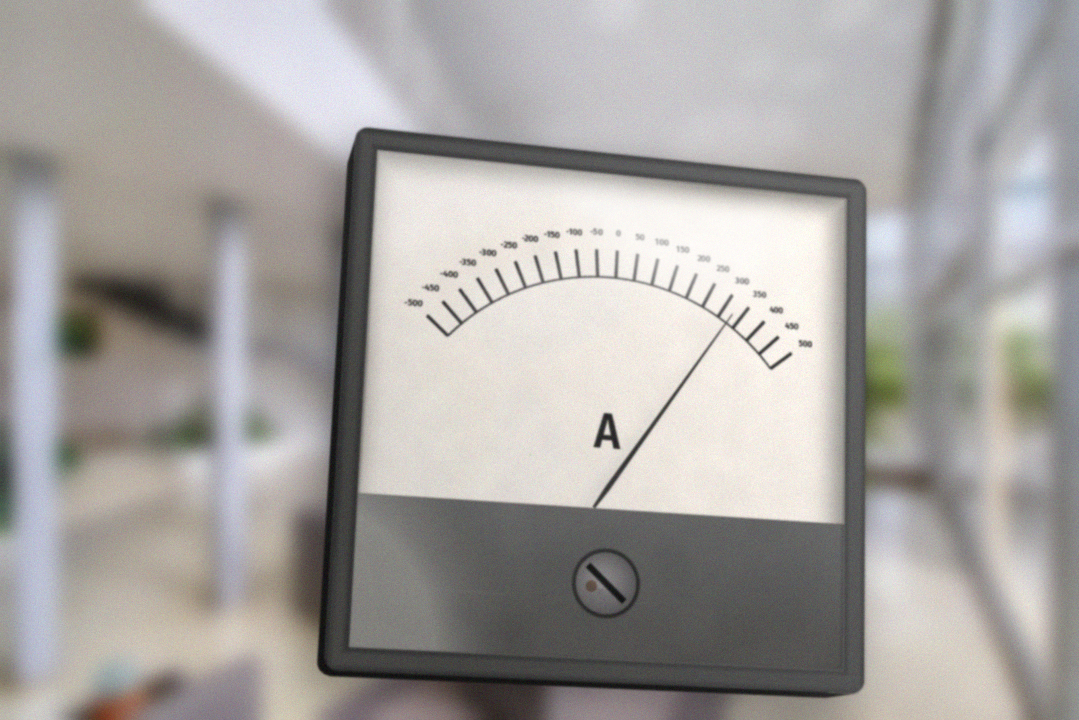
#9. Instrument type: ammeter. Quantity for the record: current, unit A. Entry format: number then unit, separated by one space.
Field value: 325 A
